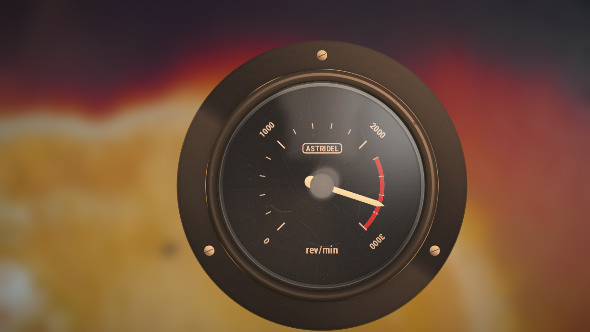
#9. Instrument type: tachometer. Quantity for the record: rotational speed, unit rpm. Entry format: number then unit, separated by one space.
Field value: 2700 rpm
